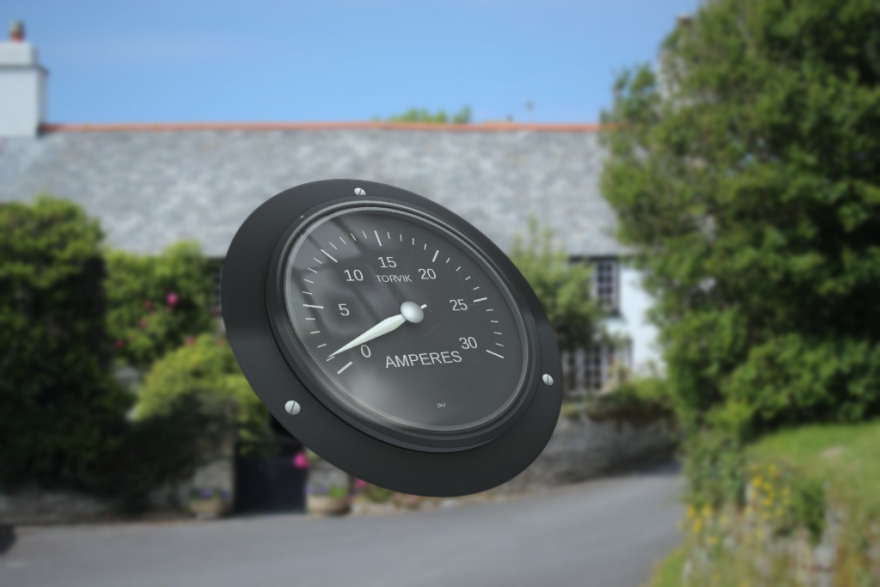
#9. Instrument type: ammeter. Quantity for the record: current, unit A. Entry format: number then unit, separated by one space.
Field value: 1 A
